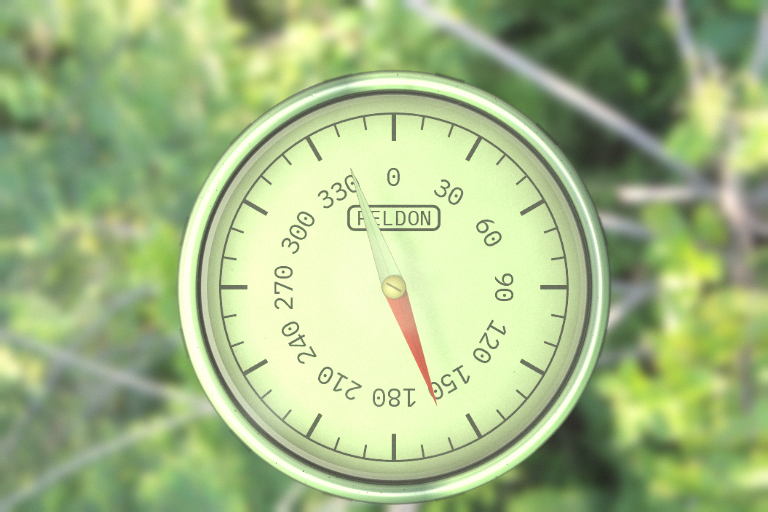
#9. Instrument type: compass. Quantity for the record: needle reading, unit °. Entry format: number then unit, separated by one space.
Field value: 160 °
